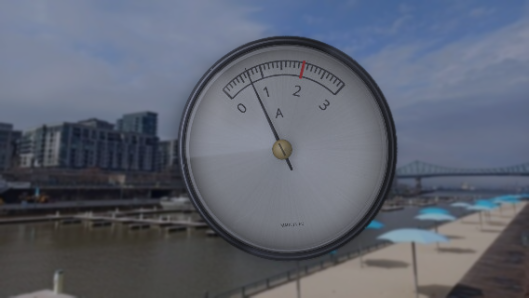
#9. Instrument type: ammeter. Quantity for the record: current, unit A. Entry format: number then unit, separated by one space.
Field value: 0.7 A
